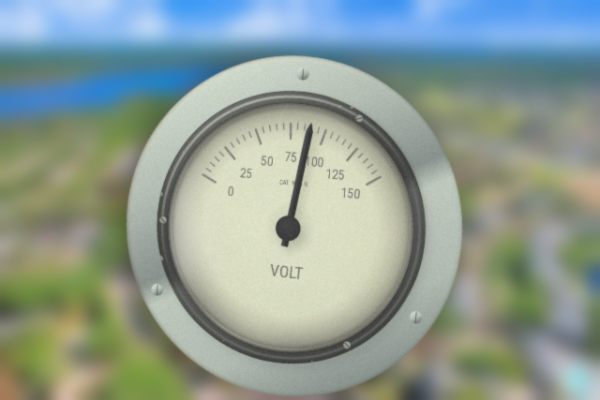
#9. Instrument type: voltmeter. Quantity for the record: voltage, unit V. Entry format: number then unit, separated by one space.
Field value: 90 V
